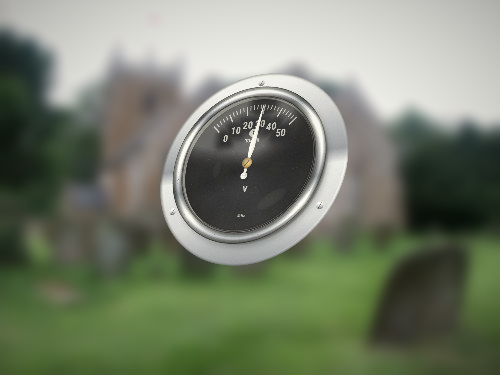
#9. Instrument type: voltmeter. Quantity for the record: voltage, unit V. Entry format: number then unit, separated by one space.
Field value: 30 V
